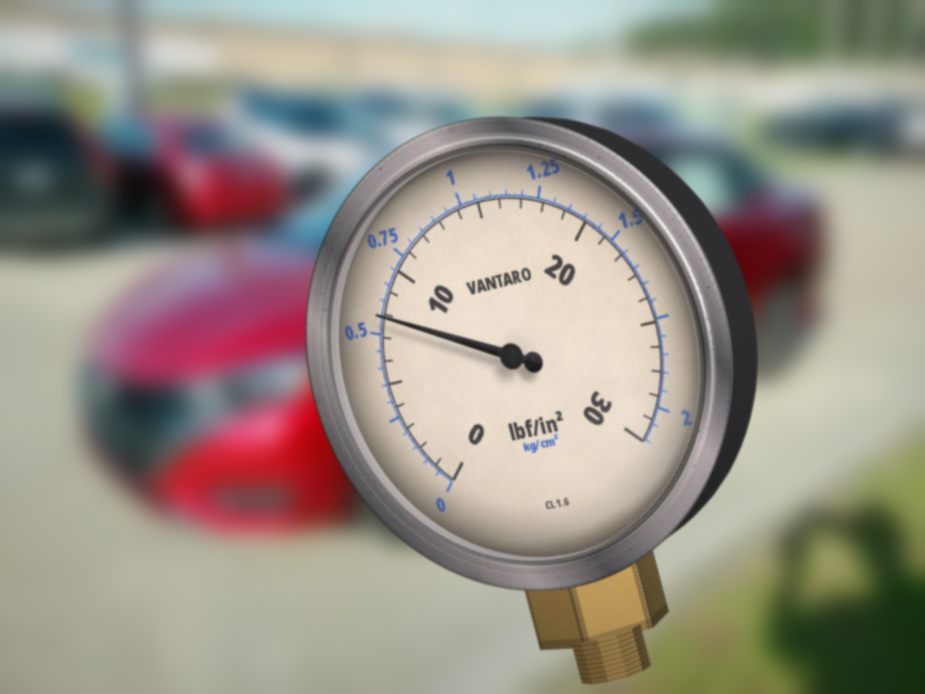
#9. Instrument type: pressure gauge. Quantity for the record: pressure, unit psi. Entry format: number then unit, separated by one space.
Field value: 8 psi
